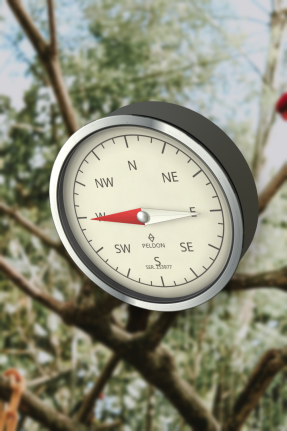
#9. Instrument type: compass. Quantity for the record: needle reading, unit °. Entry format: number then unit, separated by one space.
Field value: 270 °
